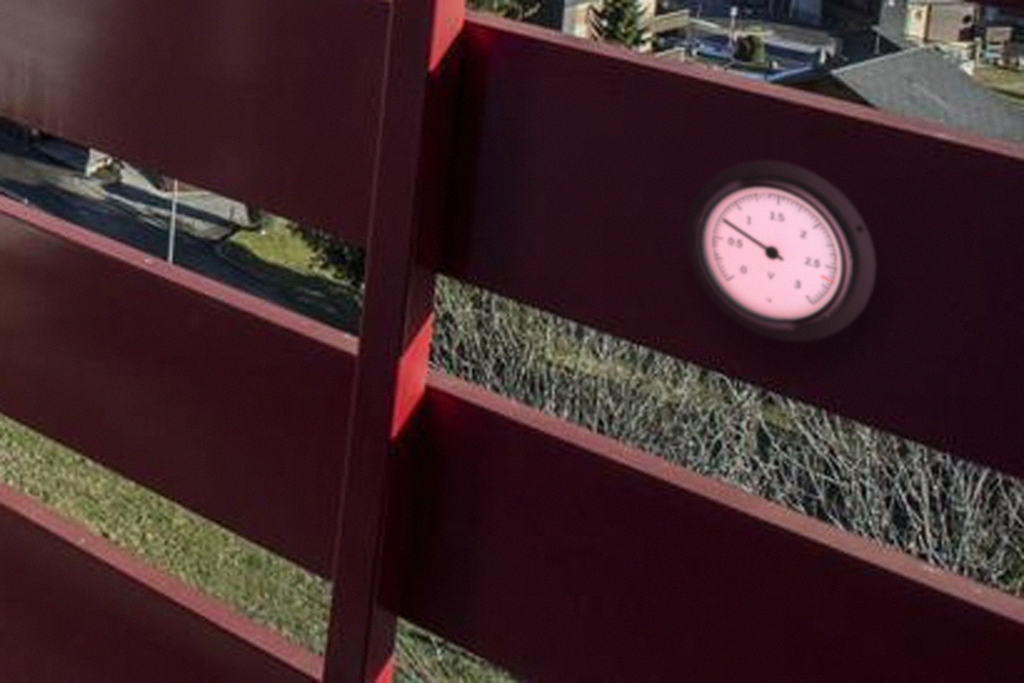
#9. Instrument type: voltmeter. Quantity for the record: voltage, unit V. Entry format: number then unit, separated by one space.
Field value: 0.75 V
